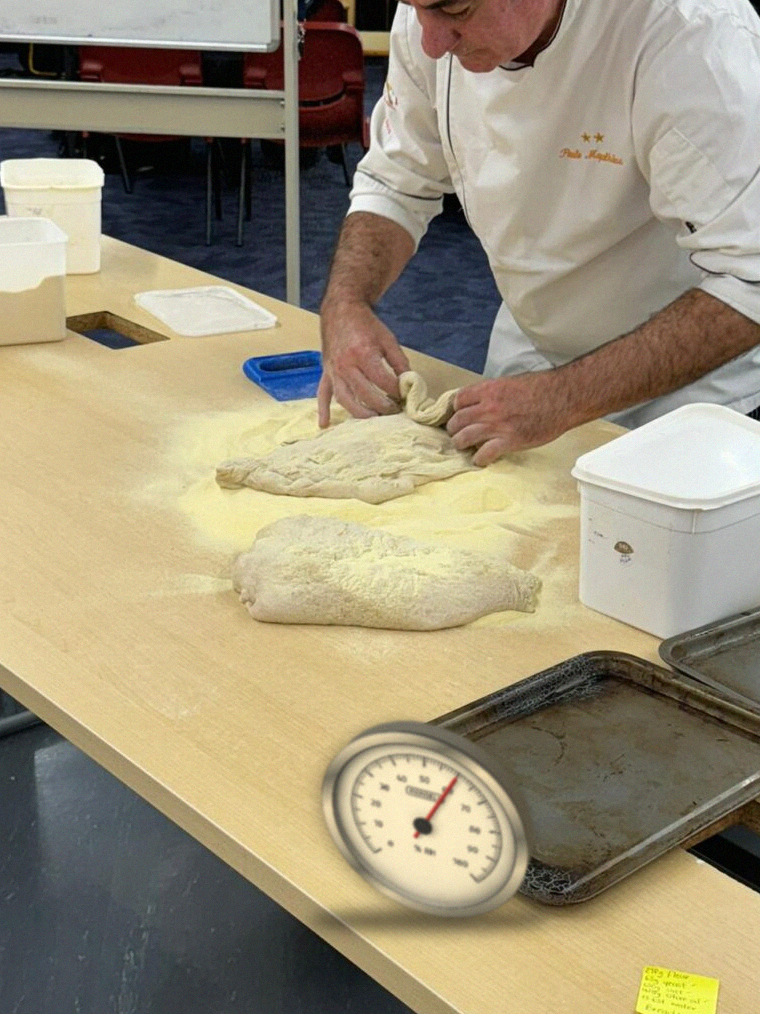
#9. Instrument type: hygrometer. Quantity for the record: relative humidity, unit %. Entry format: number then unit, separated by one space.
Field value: 60 %
